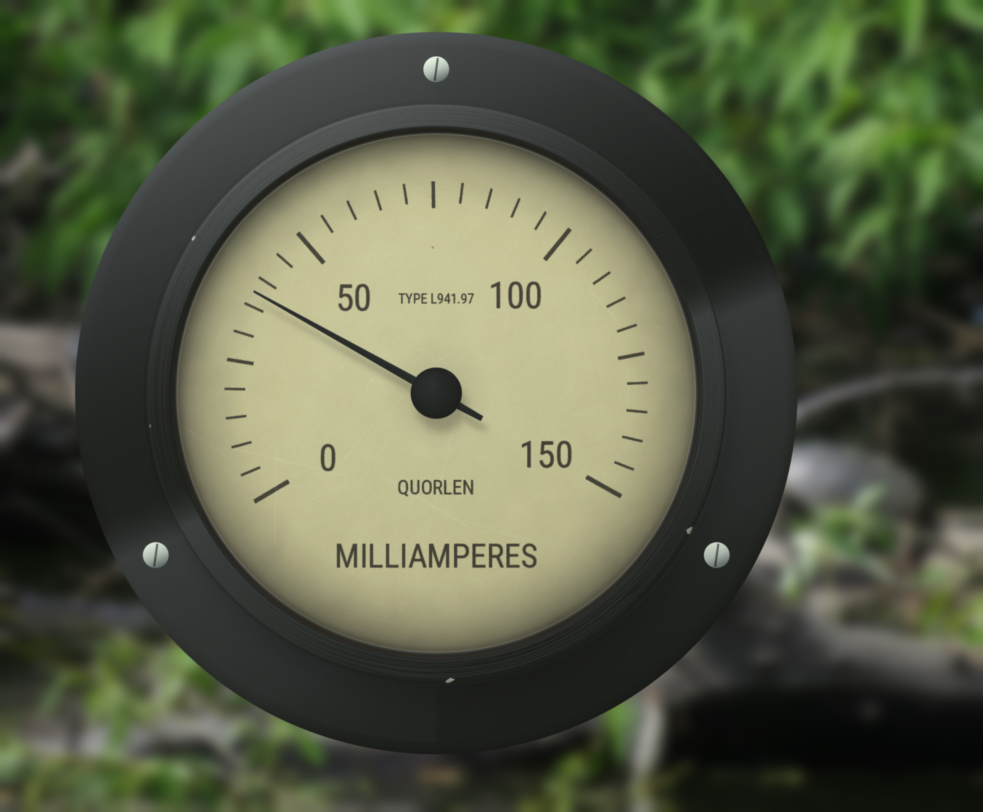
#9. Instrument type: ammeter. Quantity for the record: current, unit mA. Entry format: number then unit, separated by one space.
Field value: 37.5 mA
